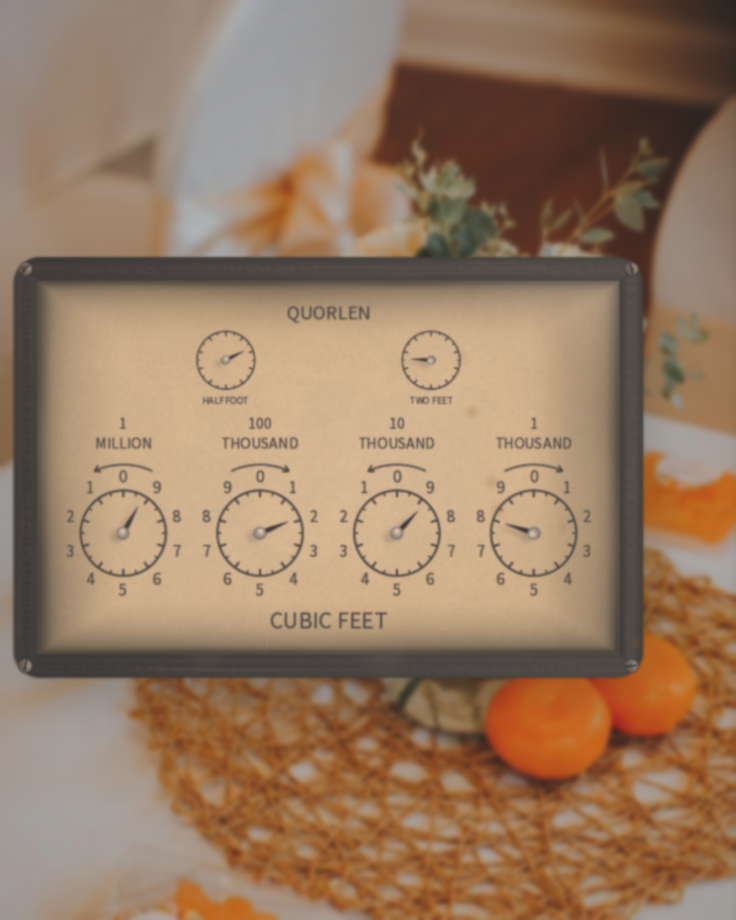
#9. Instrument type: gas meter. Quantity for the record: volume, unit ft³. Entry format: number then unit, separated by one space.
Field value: 918800 ft³
